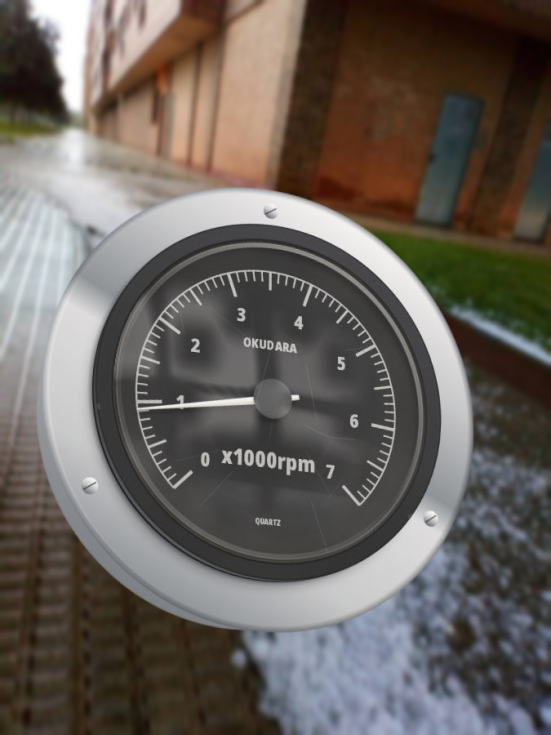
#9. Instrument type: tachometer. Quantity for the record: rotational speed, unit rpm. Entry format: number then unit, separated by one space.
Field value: 900 rpm
